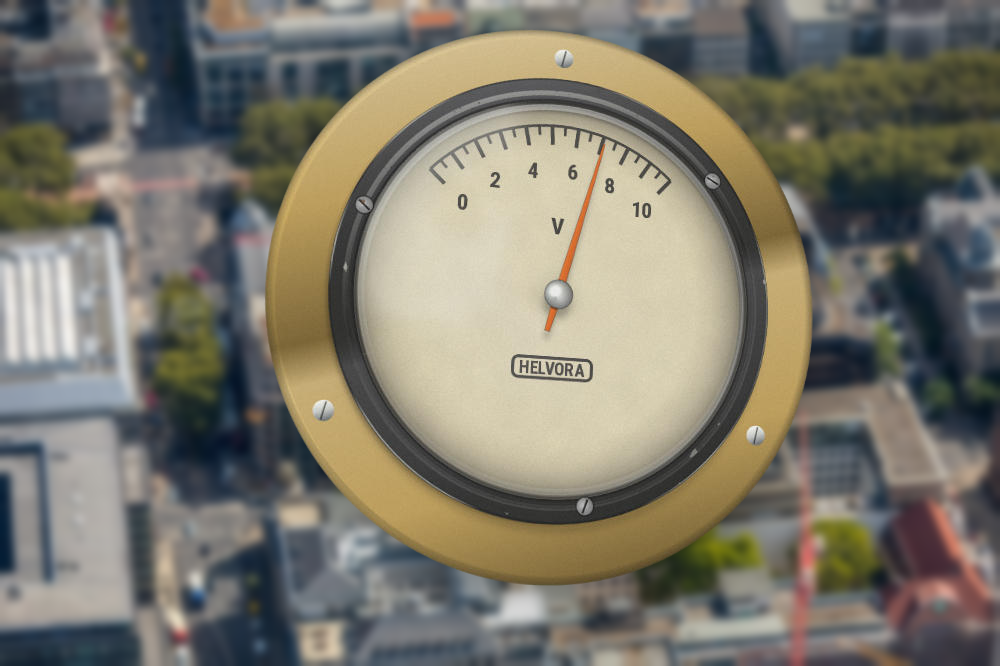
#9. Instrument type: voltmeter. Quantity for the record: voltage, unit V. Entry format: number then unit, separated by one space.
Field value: 7 V
